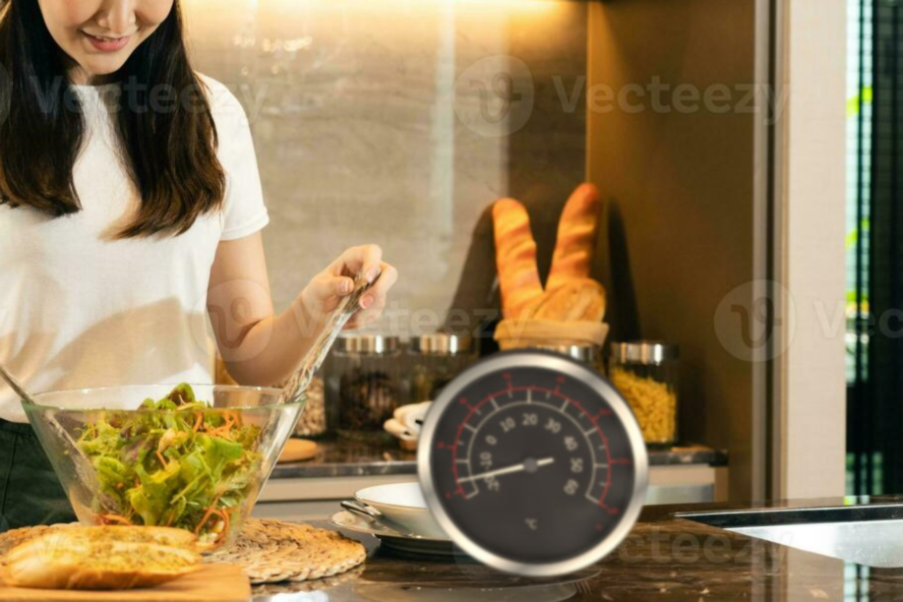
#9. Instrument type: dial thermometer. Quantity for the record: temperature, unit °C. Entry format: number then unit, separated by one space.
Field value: -15 °C
